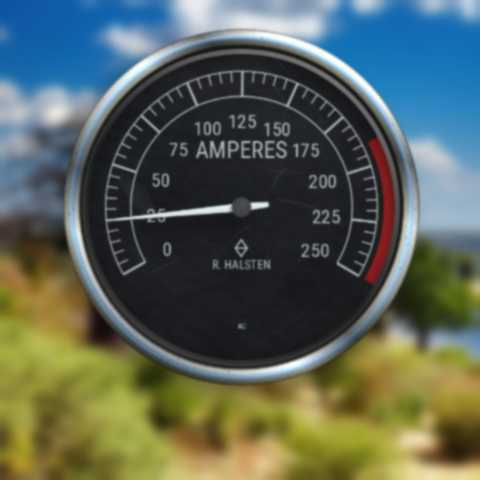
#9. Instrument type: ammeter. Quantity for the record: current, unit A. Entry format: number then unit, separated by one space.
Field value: 25 A
